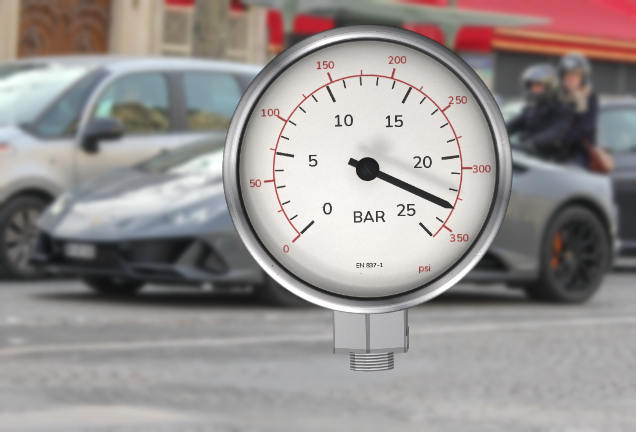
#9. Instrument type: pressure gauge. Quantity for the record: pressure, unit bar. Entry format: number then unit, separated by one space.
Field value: 23 bar
